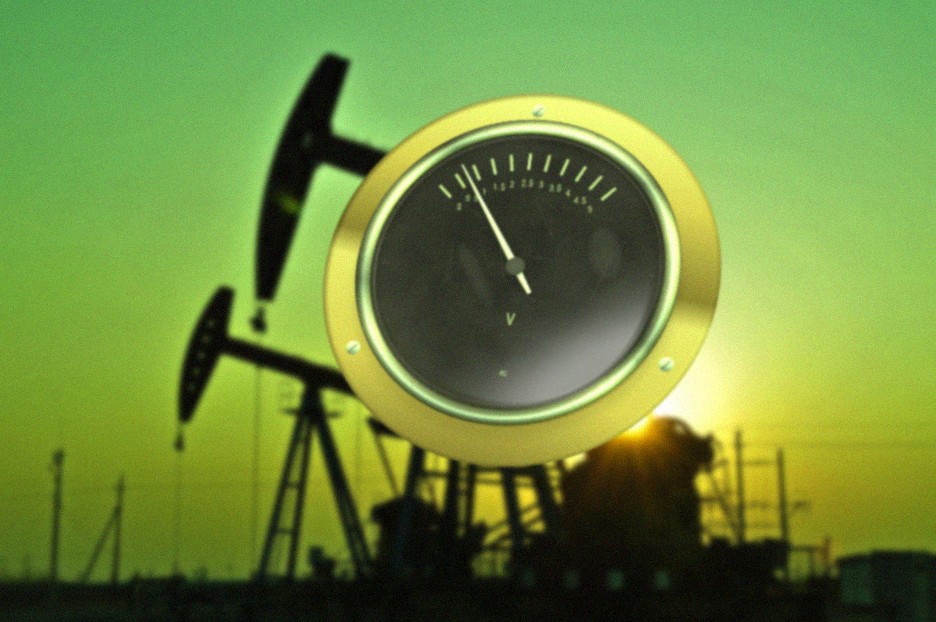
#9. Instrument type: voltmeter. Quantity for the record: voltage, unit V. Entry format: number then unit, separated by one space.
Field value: 0.75 V
